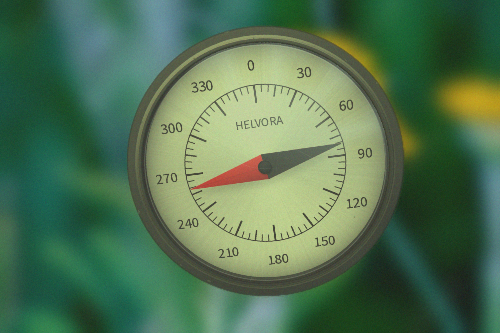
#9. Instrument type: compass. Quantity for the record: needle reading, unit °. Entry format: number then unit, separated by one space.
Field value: 260 °
